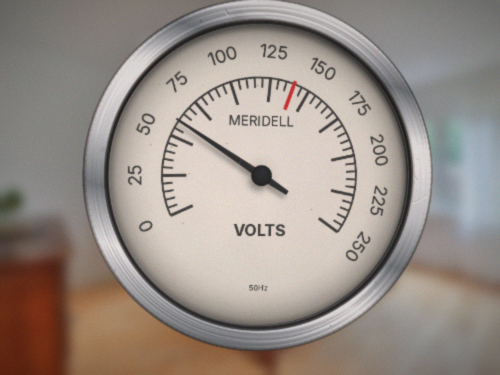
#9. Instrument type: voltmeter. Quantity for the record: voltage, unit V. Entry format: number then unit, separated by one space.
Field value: 60 V
